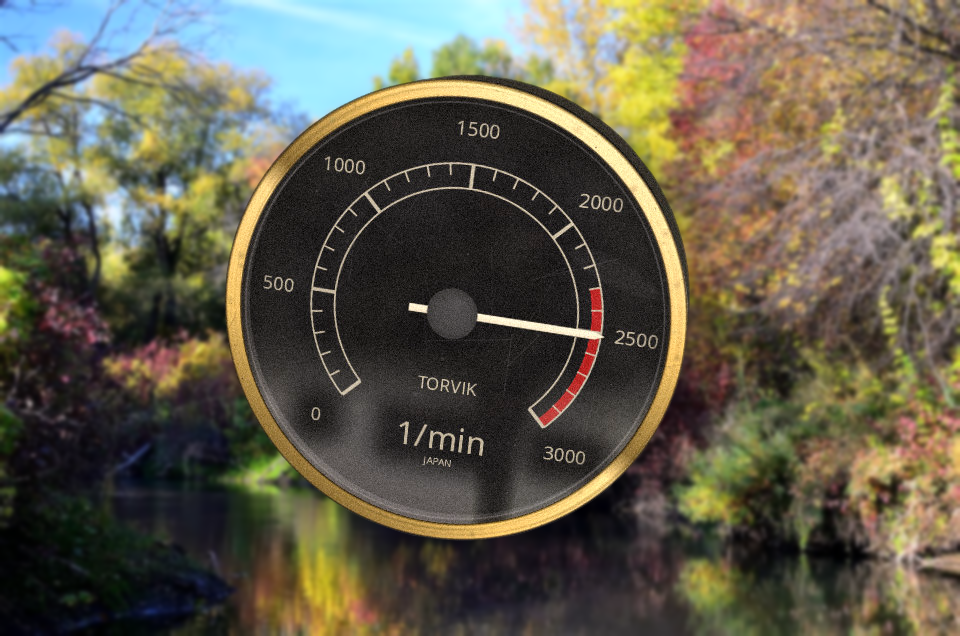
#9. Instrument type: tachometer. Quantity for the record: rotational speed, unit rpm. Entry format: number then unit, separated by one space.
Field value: 2500 rpm
